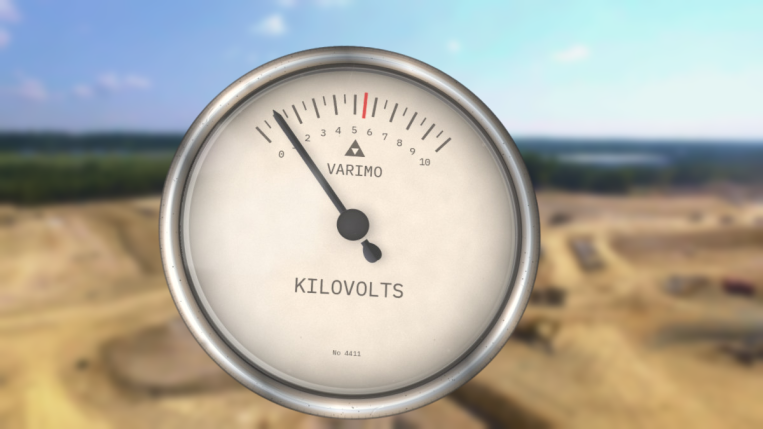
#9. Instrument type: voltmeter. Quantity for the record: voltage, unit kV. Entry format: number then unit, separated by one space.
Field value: 1 kV
